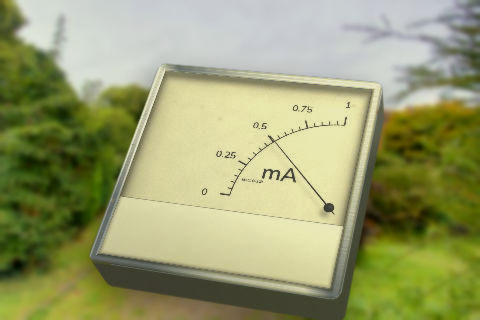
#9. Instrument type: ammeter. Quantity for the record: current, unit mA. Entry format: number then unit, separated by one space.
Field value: 0.5 mA
